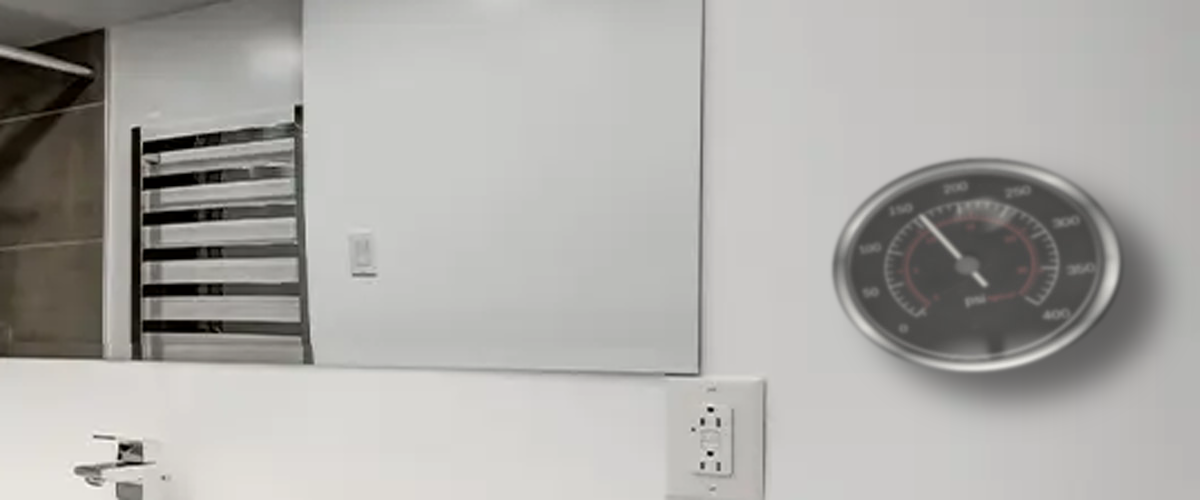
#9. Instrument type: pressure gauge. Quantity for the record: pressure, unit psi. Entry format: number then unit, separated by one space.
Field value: 160 psi
